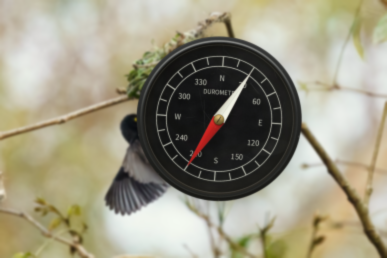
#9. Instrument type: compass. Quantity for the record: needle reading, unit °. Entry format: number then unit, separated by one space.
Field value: 210 °
